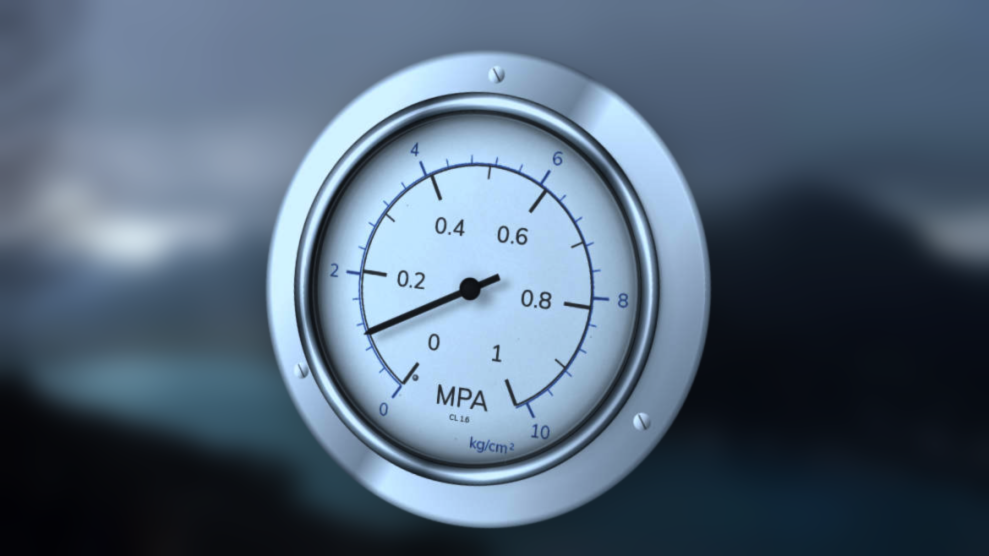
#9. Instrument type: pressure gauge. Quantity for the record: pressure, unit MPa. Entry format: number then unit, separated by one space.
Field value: 0.1 MPa
